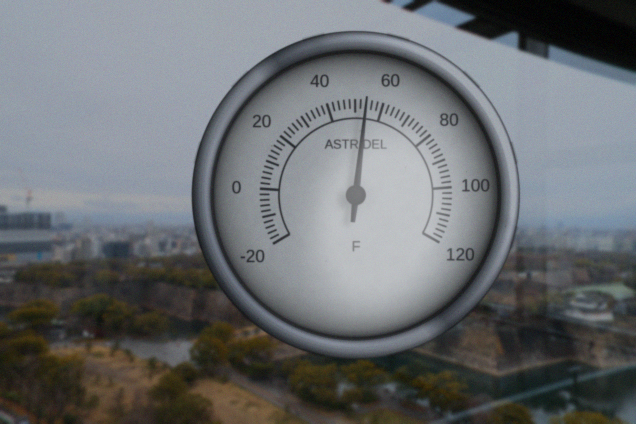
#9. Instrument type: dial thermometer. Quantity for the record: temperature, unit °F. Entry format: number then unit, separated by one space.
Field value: 54 °F
